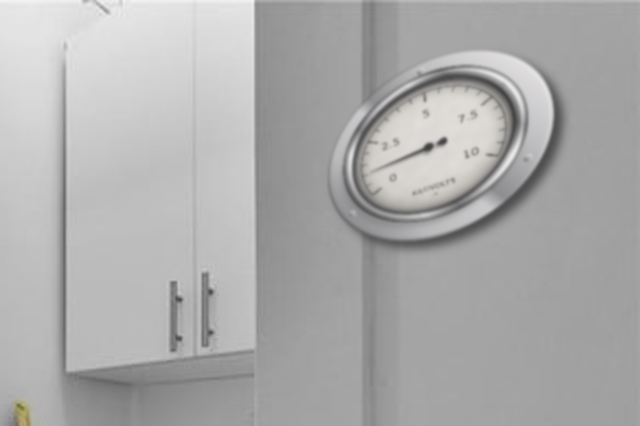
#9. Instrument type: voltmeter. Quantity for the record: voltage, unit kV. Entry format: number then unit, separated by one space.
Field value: 1 kV
